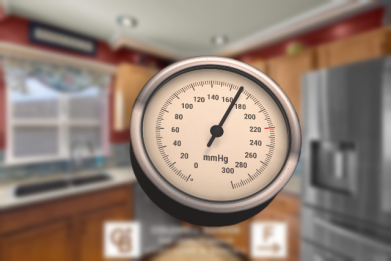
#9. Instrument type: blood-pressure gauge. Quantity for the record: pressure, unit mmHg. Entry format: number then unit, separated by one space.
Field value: 170 mmHg
